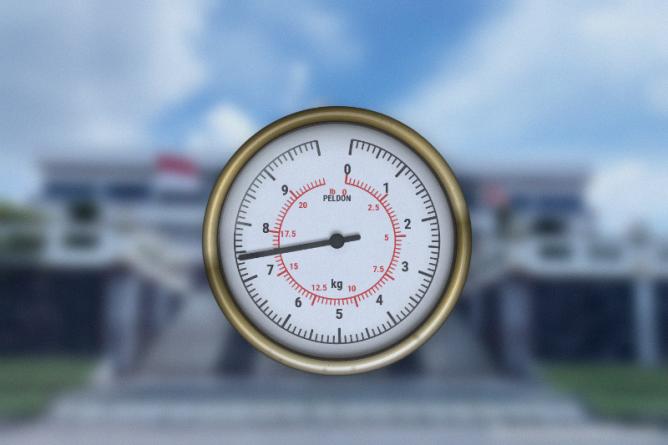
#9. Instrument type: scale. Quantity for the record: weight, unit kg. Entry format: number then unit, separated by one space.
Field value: 7.4 kg
